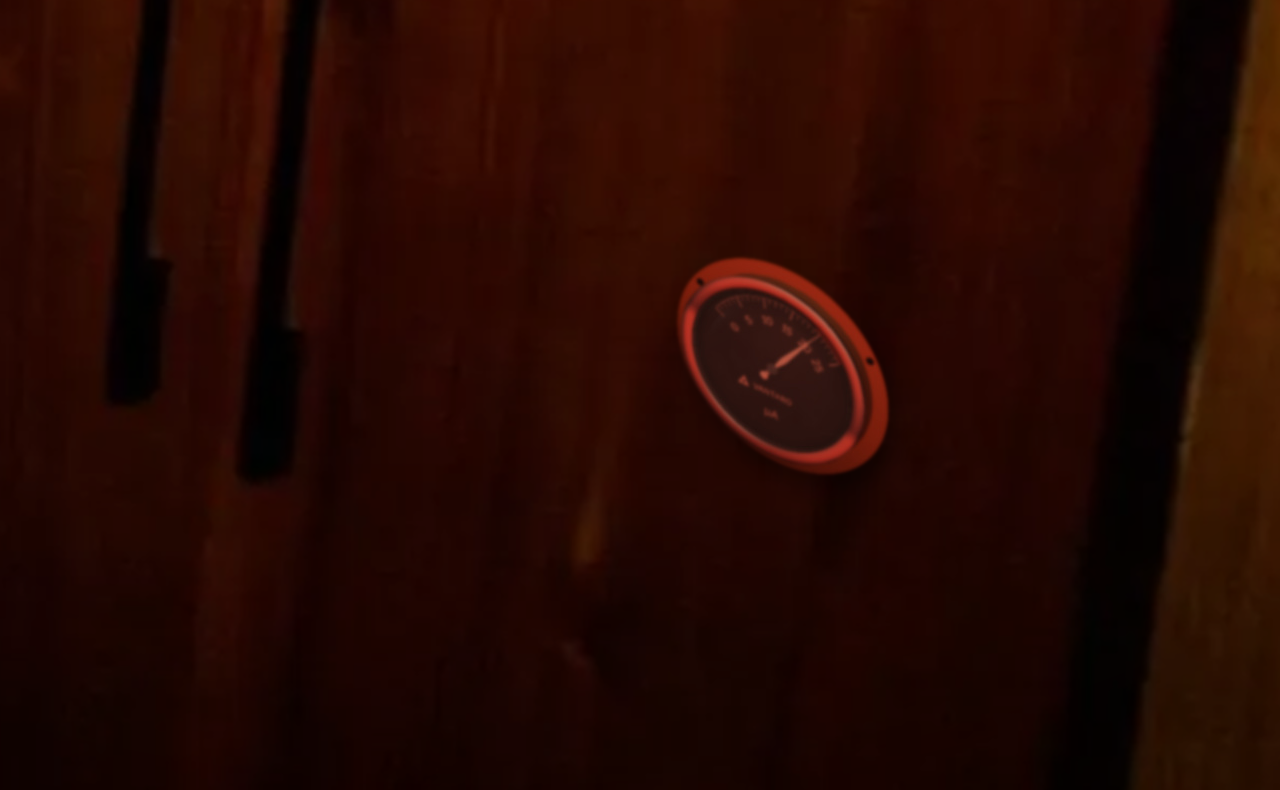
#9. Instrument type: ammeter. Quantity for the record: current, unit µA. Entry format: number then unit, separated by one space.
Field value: 20 µA
